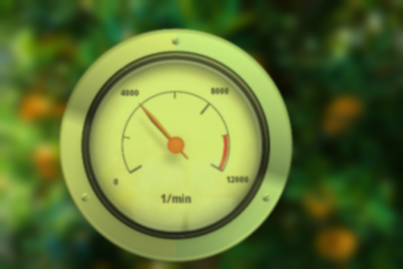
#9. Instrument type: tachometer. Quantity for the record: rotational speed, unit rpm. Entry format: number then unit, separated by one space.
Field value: 4000 rpm
